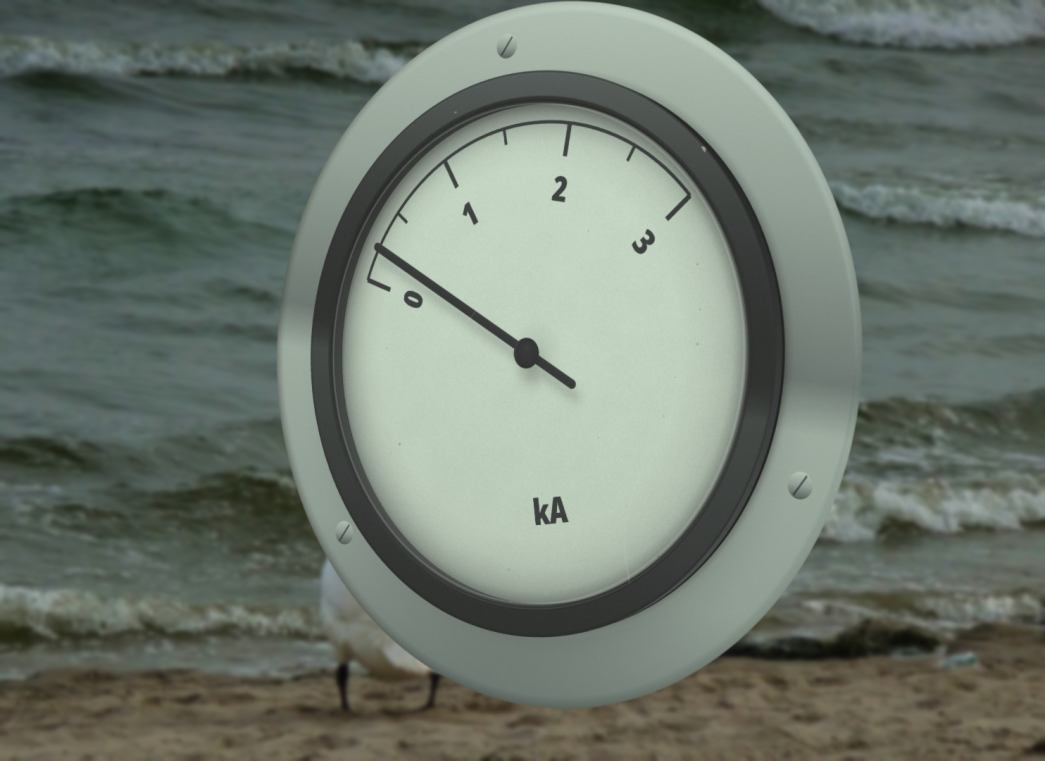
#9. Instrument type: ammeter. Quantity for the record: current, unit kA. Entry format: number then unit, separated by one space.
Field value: 0.25 kA
